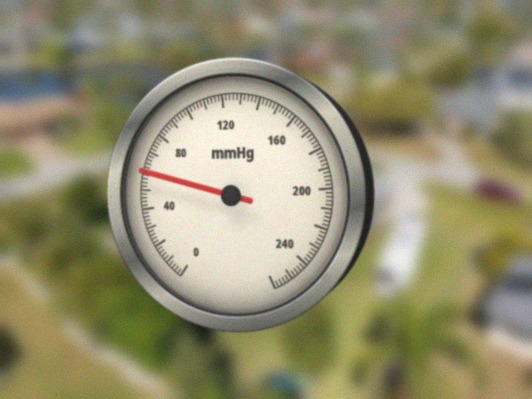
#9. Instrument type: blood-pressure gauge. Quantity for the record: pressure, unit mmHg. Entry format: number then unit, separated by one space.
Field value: 60 mmHg
